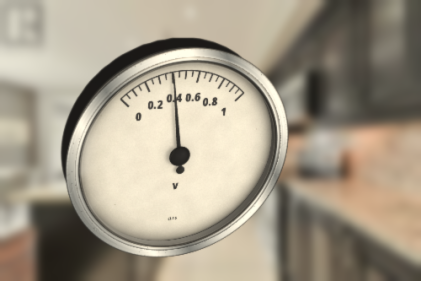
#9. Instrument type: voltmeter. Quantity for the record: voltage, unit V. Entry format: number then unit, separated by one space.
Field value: 0.4 V
